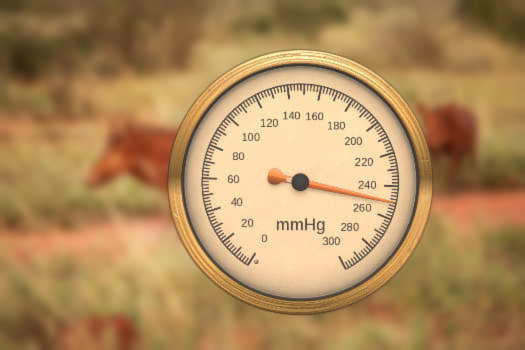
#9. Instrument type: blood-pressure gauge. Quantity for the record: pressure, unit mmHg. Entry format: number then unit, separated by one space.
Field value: 250 mmHg
